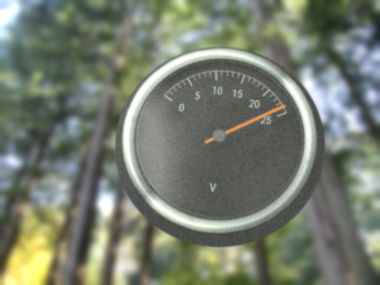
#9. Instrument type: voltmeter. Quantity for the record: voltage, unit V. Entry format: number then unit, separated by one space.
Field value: 24 V
